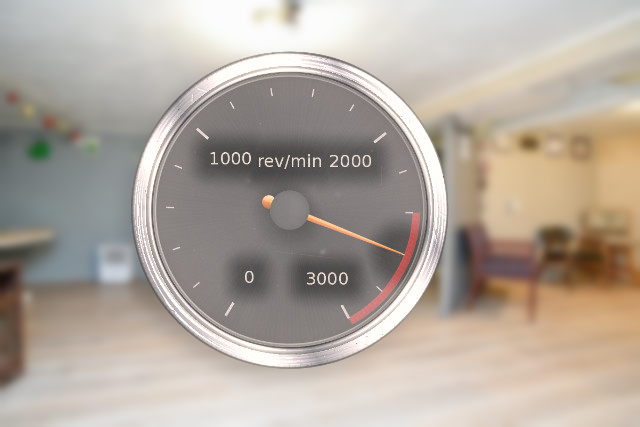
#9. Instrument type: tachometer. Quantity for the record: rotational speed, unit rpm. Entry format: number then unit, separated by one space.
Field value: 2600 rpm
